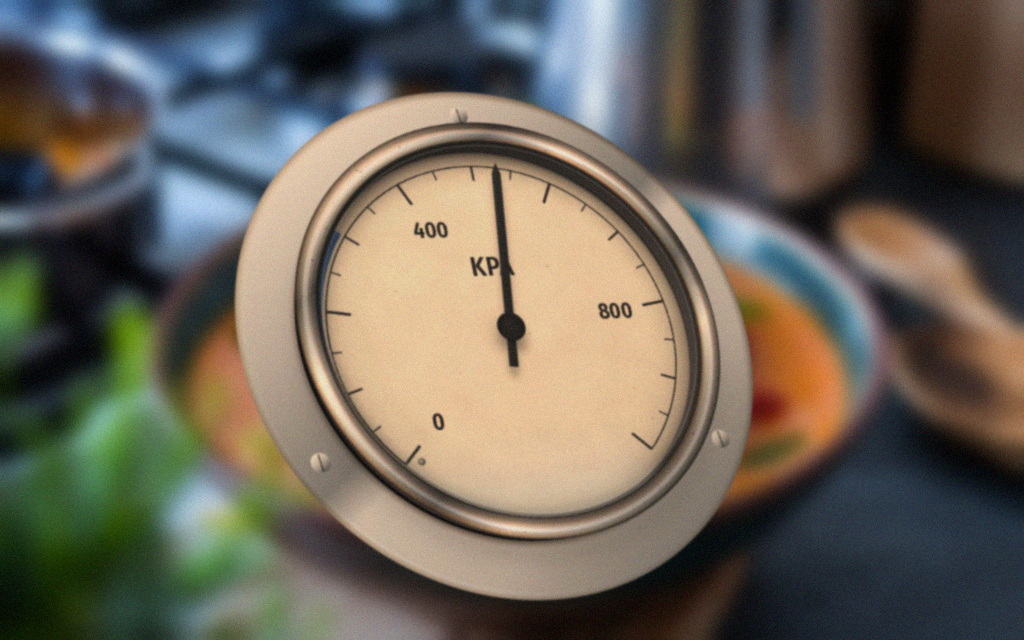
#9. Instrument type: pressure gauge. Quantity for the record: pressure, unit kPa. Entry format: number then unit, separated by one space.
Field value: 525 kPa
